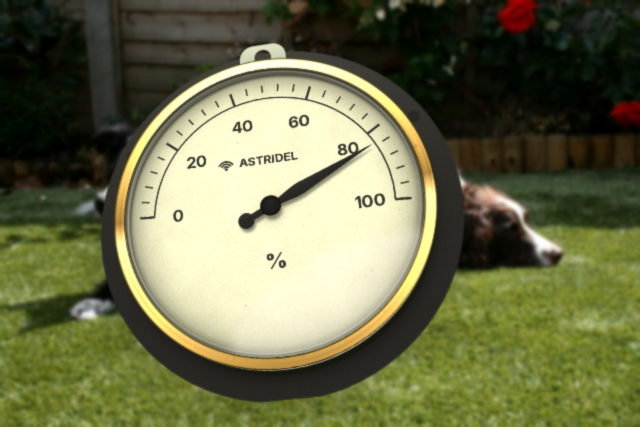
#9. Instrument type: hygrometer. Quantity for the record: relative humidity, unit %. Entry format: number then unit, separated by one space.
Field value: 84 %
